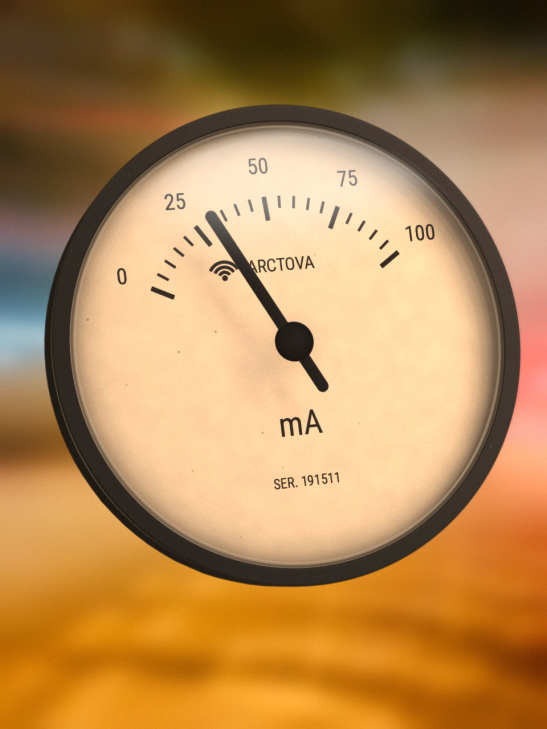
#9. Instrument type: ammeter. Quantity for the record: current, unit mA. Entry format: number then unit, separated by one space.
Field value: 30 mA
